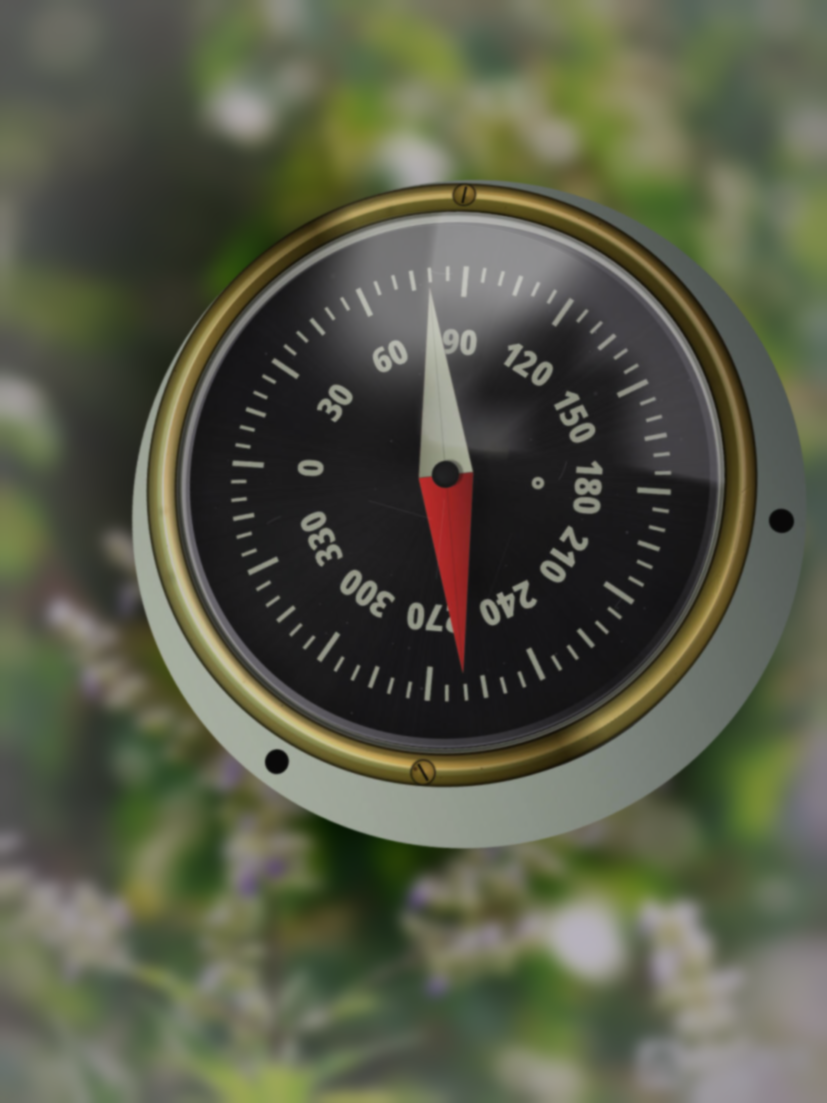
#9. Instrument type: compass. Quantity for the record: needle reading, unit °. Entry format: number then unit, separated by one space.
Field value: 260 °
